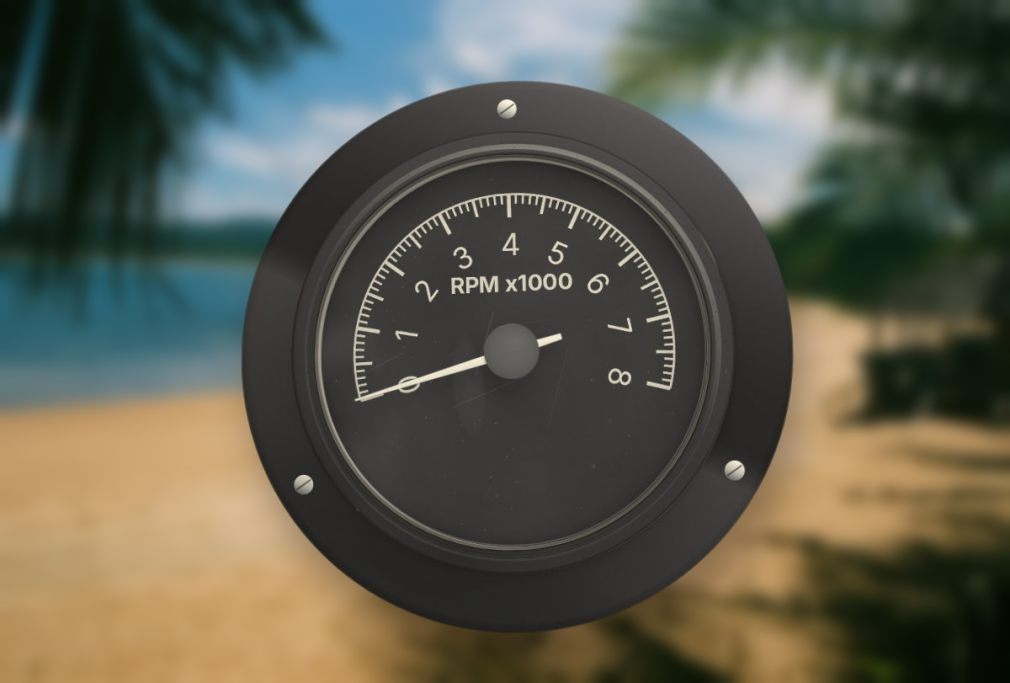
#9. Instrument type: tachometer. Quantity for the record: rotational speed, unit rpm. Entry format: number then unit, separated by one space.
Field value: 0 rpm
